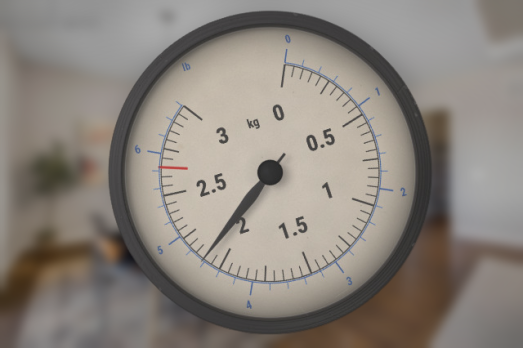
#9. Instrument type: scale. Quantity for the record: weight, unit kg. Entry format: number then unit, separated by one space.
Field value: 2.1 kg
